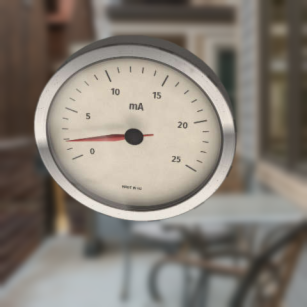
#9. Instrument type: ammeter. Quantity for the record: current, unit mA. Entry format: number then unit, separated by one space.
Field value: 2 mA
